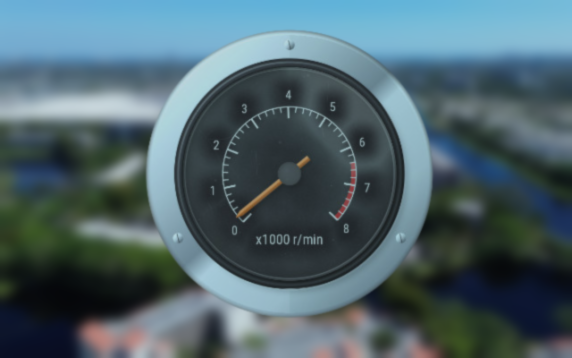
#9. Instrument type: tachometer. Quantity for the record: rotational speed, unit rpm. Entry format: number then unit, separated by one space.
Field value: 200 rpm
